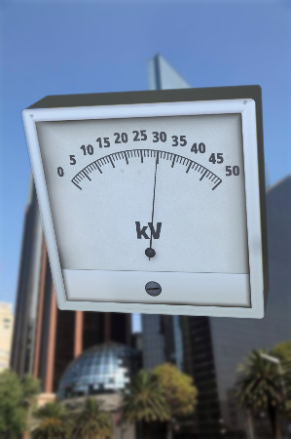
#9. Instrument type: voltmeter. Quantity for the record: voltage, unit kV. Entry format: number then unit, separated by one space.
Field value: 30 kV
